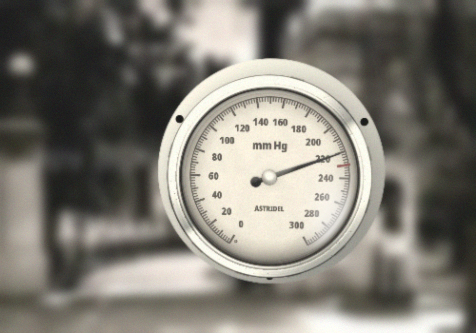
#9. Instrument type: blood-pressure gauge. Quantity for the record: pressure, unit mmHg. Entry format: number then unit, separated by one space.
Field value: 220 mmHg
